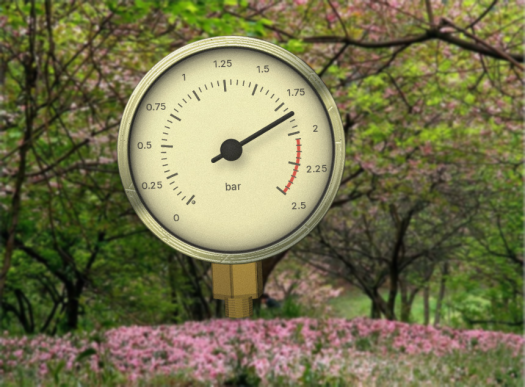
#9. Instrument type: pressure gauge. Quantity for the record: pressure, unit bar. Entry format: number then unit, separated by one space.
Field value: 1.85 bar
